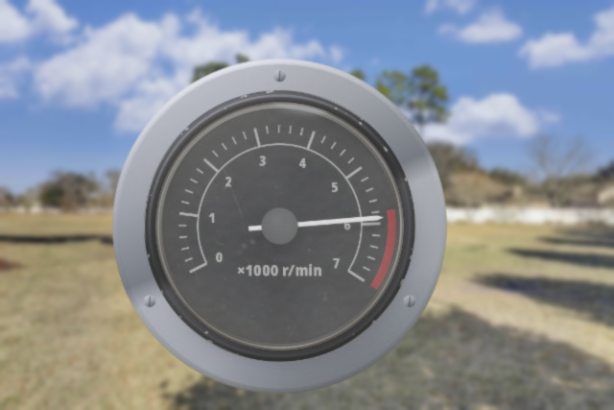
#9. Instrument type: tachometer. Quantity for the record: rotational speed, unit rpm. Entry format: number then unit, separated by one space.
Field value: 5900 rpm
